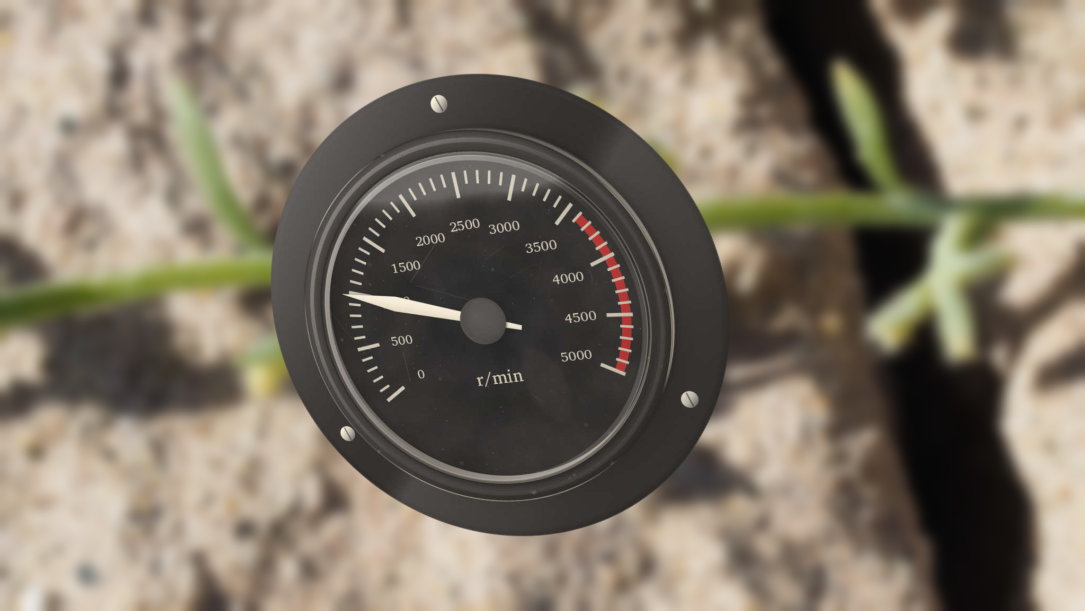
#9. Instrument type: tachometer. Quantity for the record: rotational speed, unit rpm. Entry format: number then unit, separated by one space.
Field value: 1000 rpm
